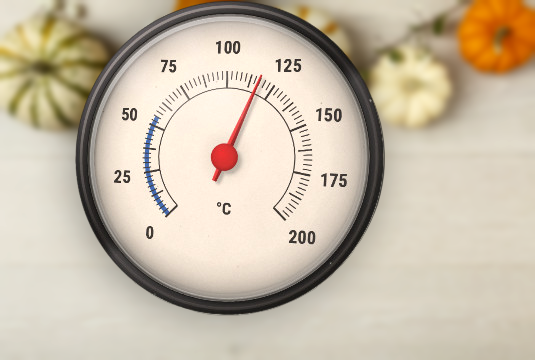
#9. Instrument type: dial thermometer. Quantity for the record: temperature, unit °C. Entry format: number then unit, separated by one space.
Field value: 117.5 °C
